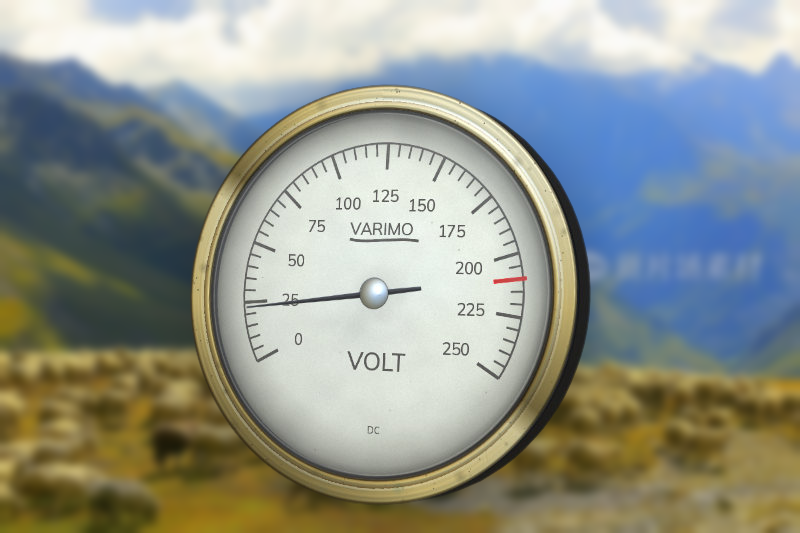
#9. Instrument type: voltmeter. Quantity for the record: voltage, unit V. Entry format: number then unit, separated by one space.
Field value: 22.5 V
